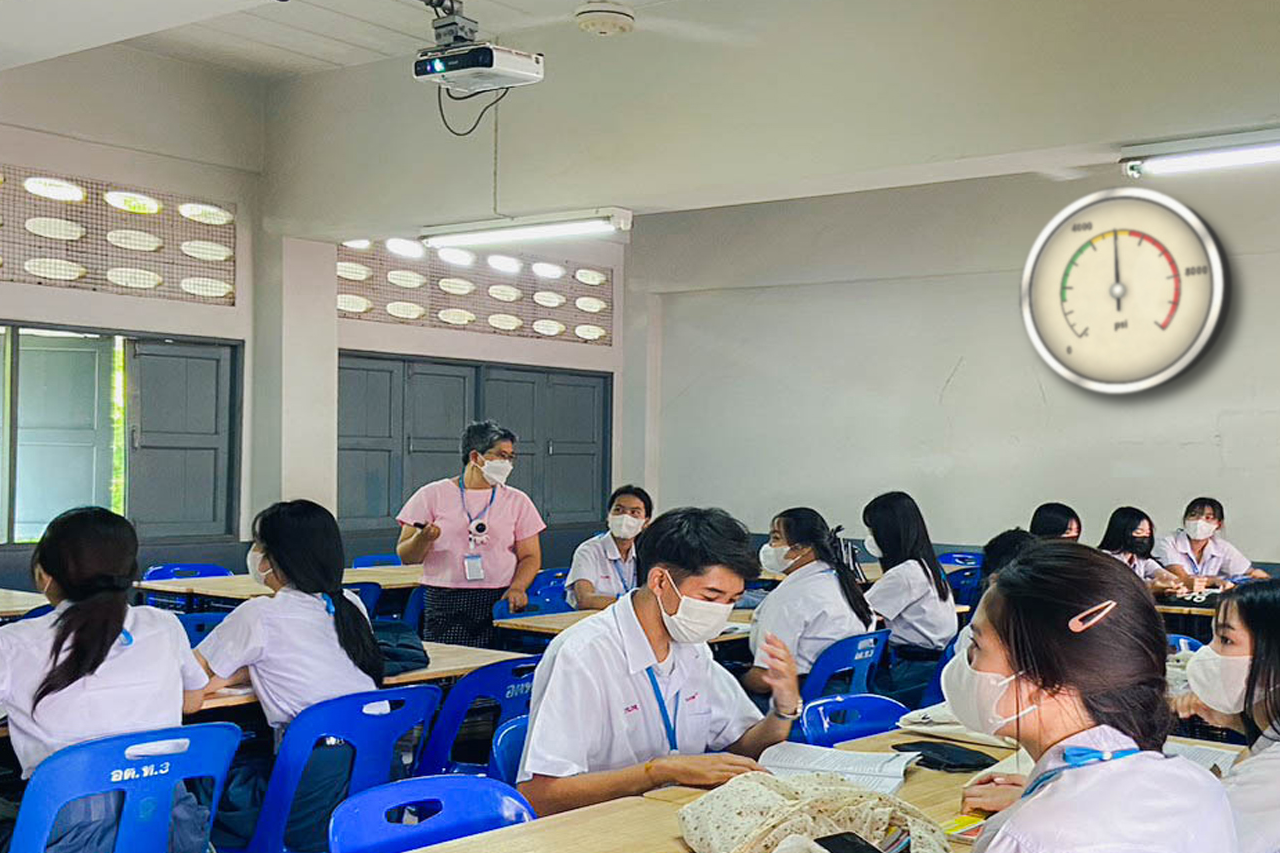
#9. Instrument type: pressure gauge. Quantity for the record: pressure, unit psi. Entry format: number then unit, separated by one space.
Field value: 5000 psi
